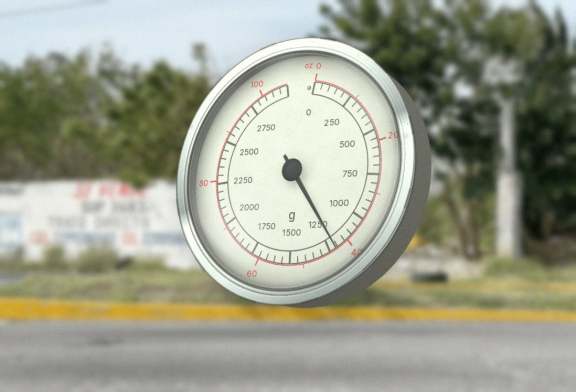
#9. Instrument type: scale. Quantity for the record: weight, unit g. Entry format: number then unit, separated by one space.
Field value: 1200 g
